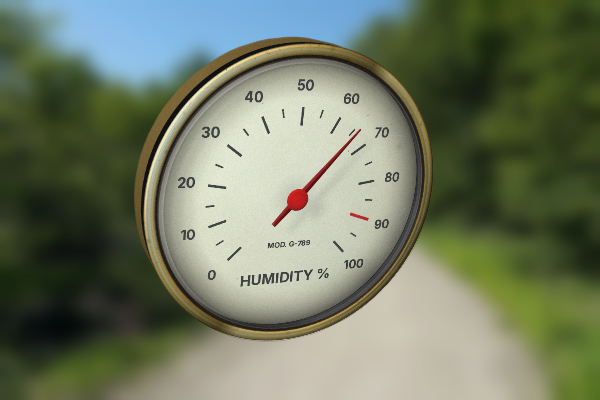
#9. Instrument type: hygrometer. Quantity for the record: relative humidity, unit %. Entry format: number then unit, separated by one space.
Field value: 65 %
